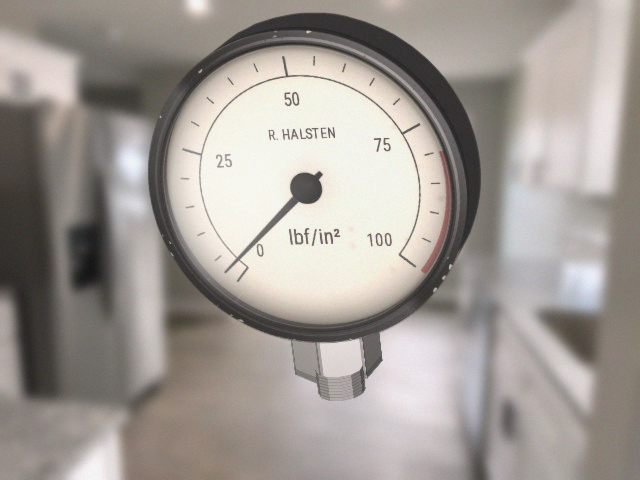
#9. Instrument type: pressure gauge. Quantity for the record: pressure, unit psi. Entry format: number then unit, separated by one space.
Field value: 2.5 psi
